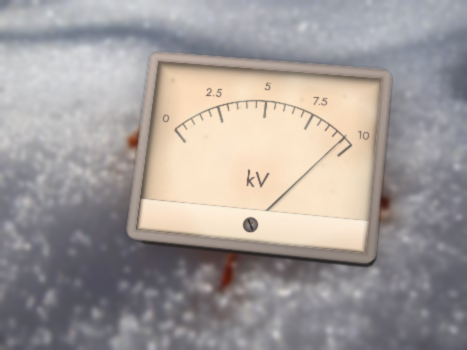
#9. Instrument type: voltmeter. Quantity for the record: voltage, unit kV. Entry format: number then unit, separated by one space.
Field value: 9.5 kV
